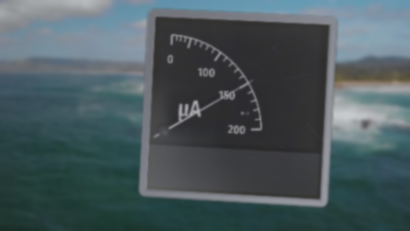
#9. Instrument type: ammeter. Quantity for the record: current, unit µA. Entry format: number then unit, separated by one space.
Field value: 150 µA
